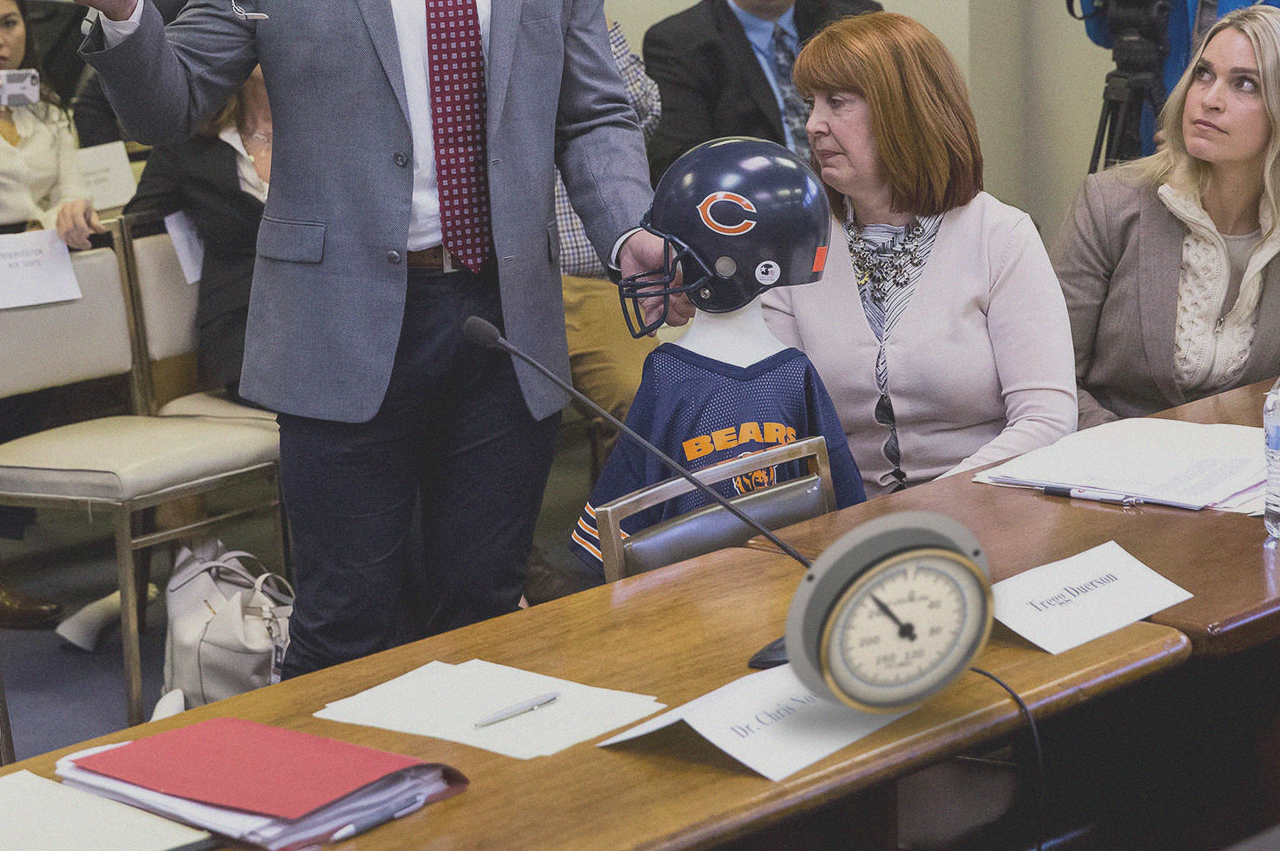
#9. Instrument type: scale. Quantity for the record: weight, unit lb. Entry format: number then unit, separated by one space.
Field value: 250 lb
